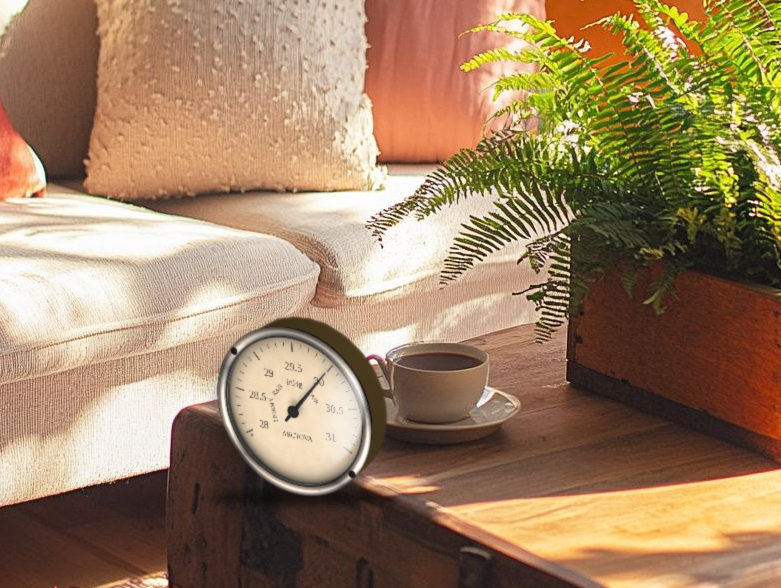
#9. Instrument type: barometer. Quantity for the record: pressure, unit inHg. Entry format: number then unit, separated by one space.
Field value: 30 inHg
